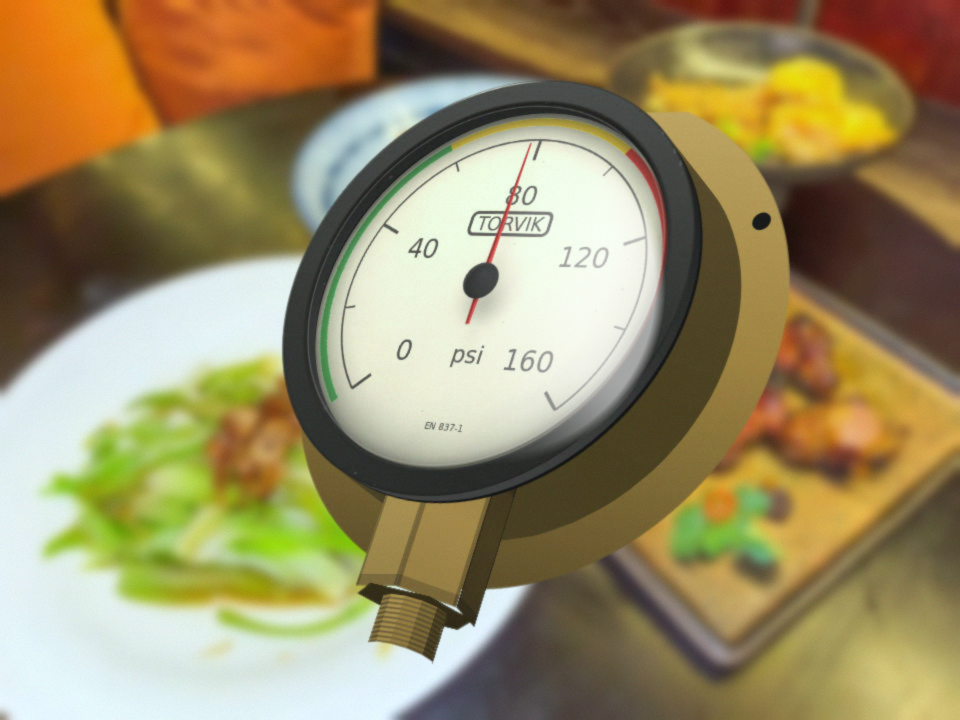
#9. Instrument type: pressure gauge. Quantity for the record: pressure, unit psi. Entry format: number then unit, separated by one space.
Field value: 80 psi
